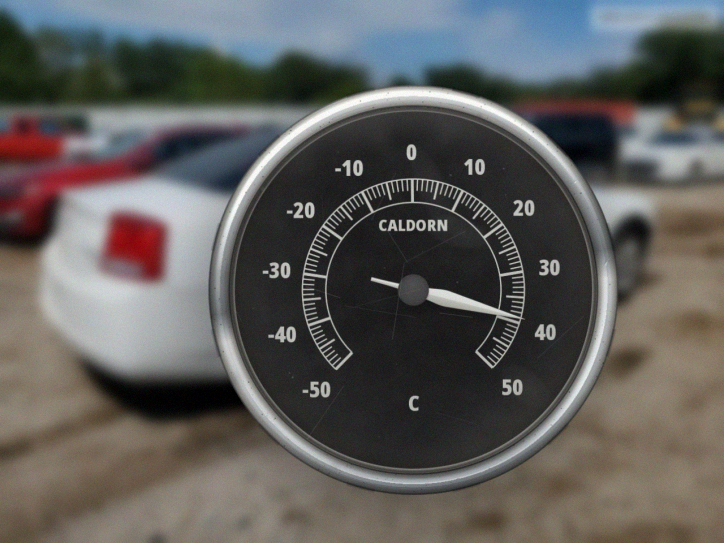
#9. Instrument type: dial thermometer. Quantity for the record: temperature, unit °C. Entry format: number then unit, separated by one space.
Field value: 39 °C
